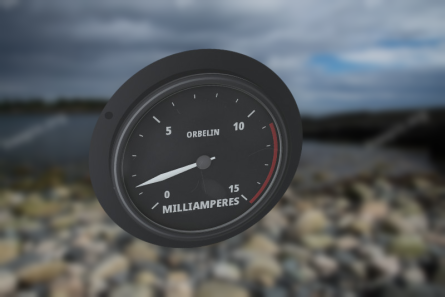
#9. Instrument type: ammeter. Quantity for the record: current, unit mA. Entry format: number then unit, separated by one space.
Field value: 1.5 mA
